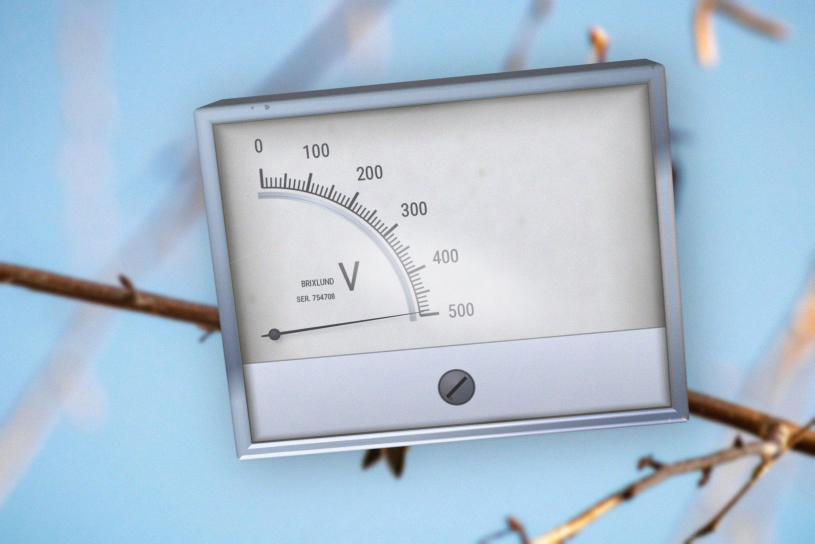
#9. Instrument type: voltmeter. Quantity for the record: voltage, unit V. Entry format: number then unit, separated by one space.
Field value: 490 V
